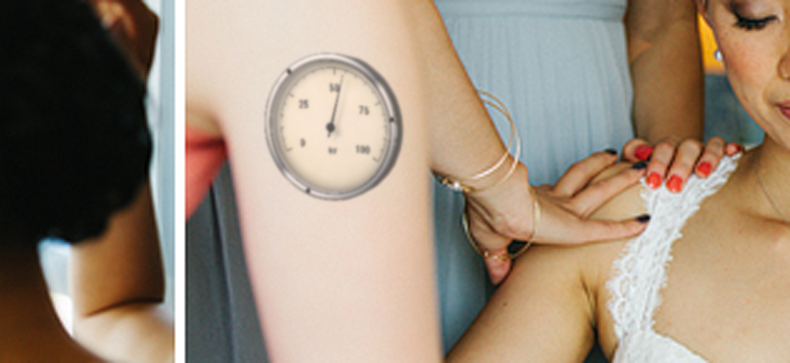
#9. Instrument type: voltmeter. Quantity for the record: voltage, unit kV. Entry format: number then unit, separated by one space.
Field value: 55 kV
